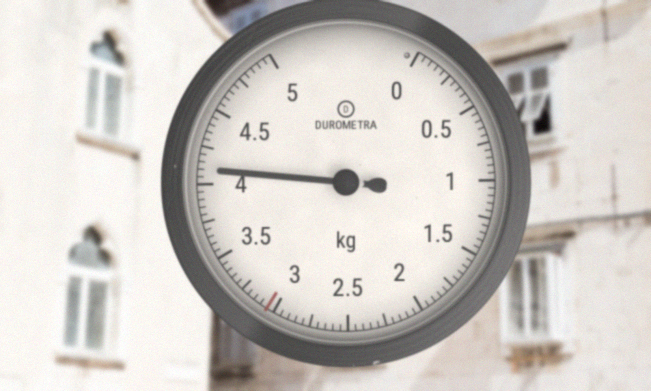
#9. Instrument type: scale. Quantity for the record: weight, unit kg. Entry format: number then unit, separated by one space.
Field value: 4.1 kg
